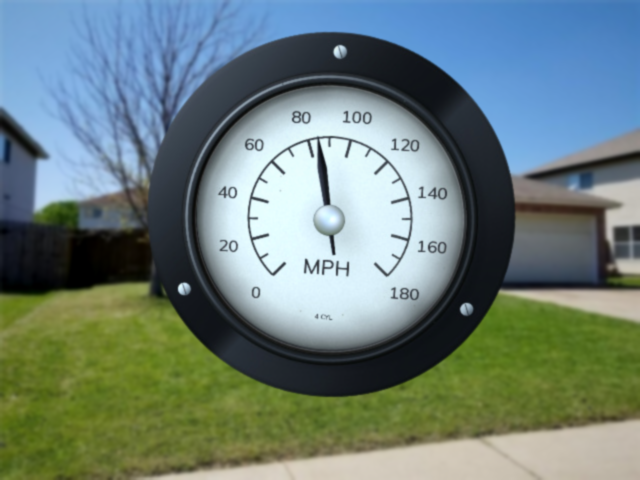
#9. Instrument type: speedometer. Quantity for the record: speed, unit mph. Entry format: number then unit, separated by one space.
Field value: 85 mph
